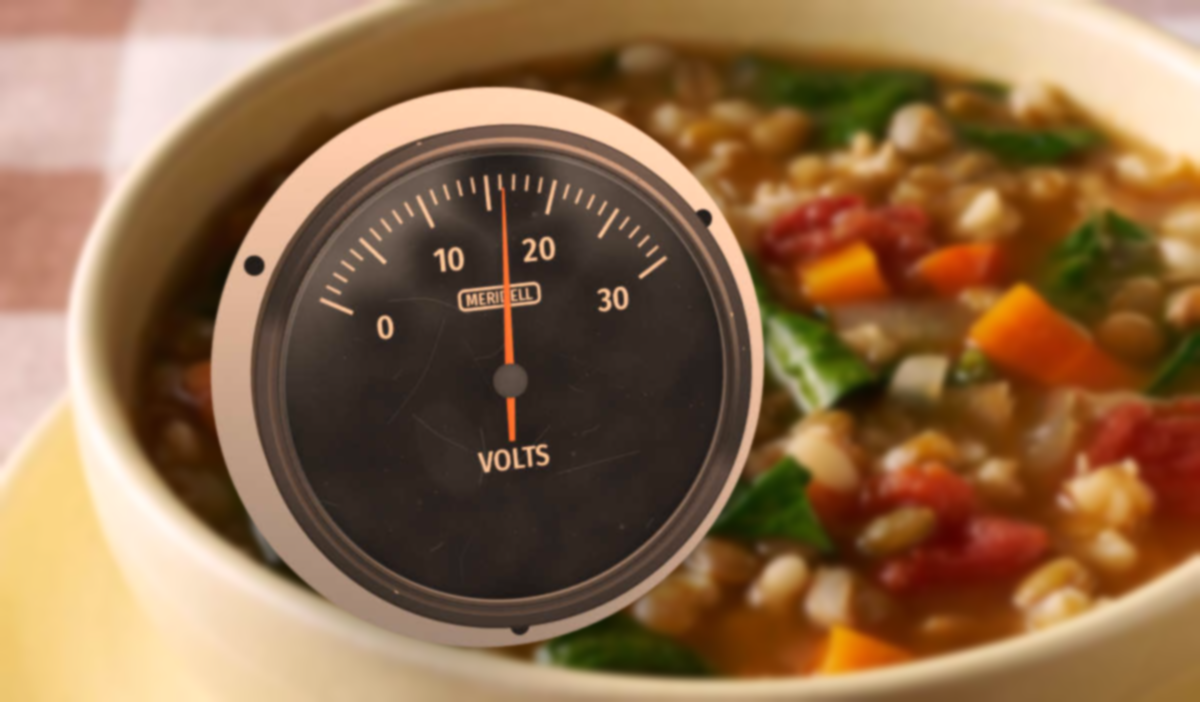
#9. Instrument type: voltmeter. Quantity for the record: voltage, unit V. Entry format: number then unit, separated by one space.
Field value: 16 V
